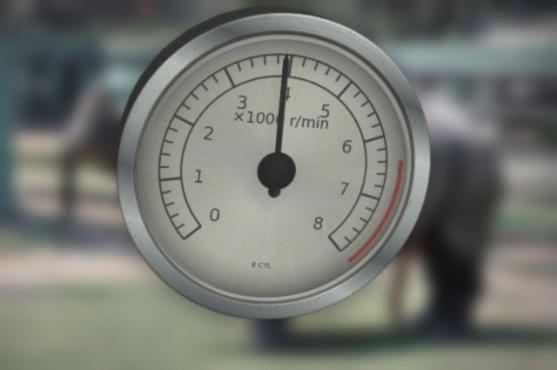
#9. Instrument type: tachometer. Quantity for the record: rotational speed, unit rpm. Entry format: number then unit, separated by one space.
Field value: 3900 rpm
